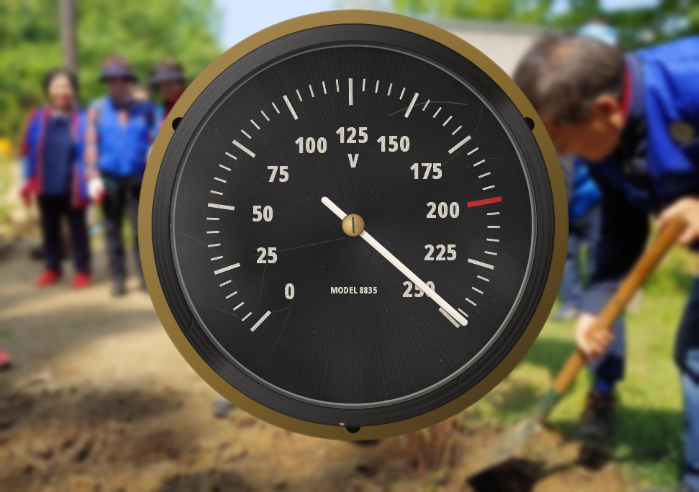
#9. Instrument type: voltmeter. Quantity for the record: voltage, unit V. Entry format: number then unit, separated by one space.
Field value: 247.5 V
